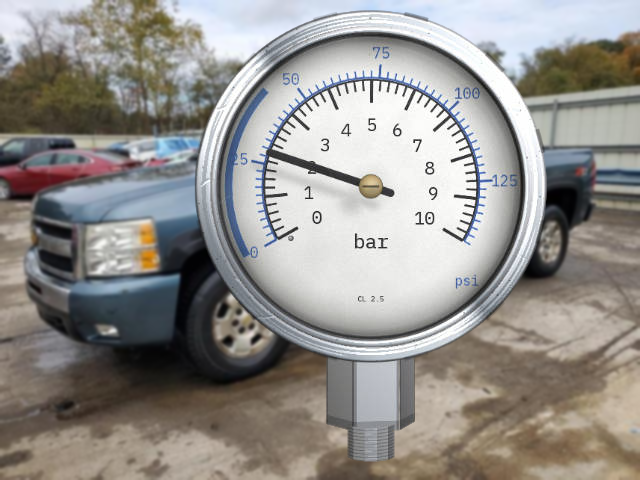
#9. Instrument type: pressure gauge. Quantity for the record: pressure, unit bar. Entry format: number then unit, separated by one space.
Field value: 2 bar
